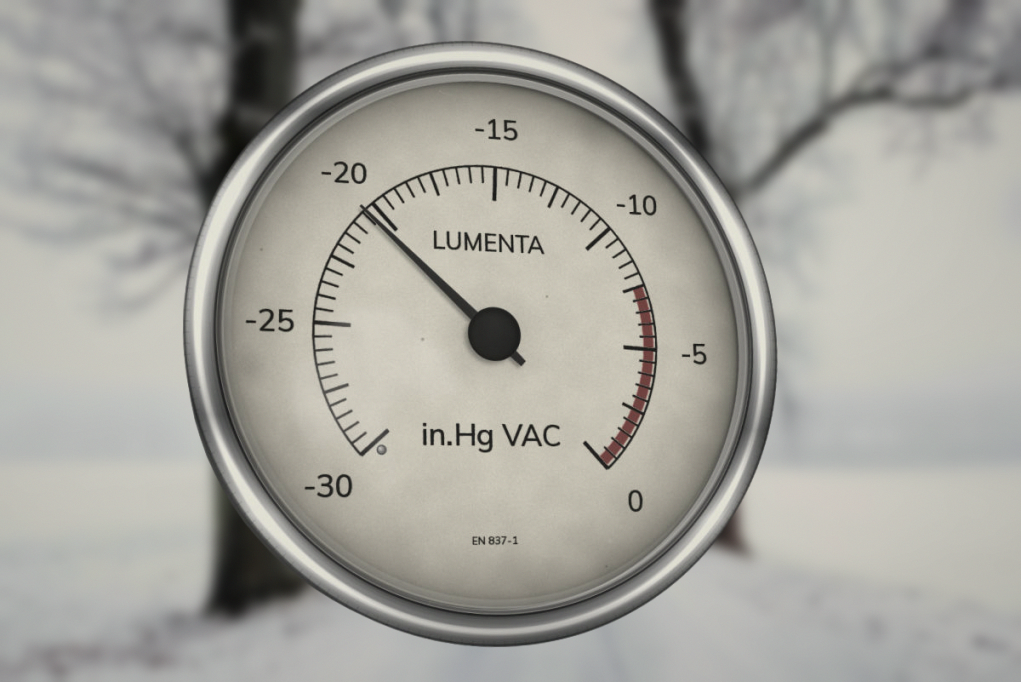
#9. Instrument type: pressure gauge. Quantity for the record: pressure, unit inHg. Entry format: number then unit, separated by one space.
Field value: -20.5 inHg
